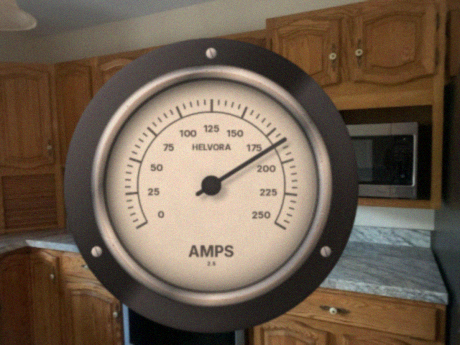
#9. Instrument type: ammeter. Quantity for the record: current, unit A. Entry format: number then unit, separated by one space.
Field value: 185 A
